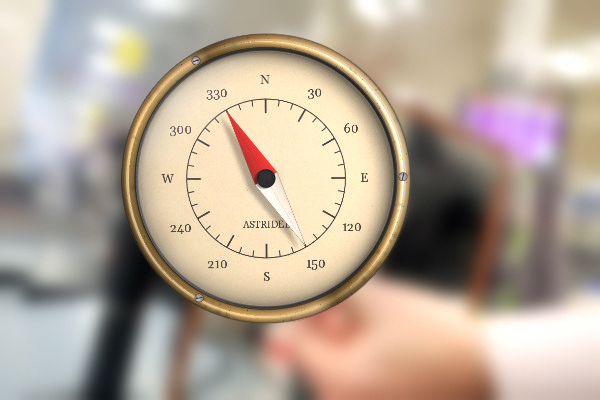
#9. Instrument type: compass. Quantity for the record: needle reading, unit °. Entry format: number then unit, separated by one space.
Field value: 330 °
